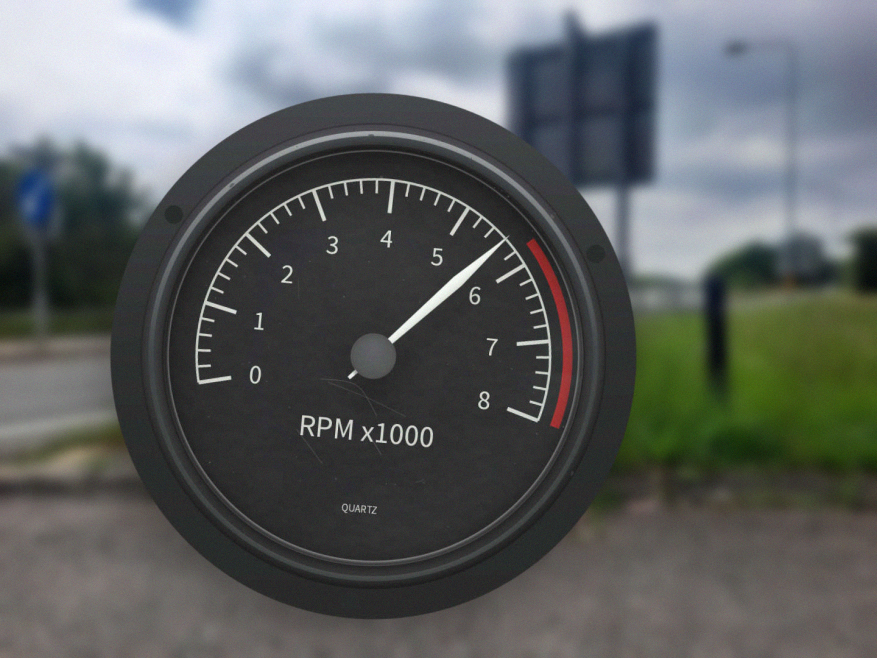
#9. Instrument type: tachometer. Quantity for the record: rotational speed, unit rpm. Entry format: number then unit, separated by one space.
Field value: 5600 rpm
